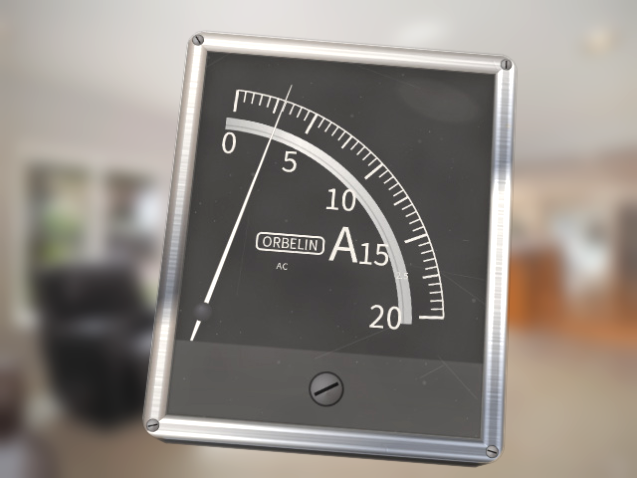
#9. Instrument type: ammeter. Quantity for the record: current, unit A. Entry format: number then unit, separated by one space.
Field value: 3 A
